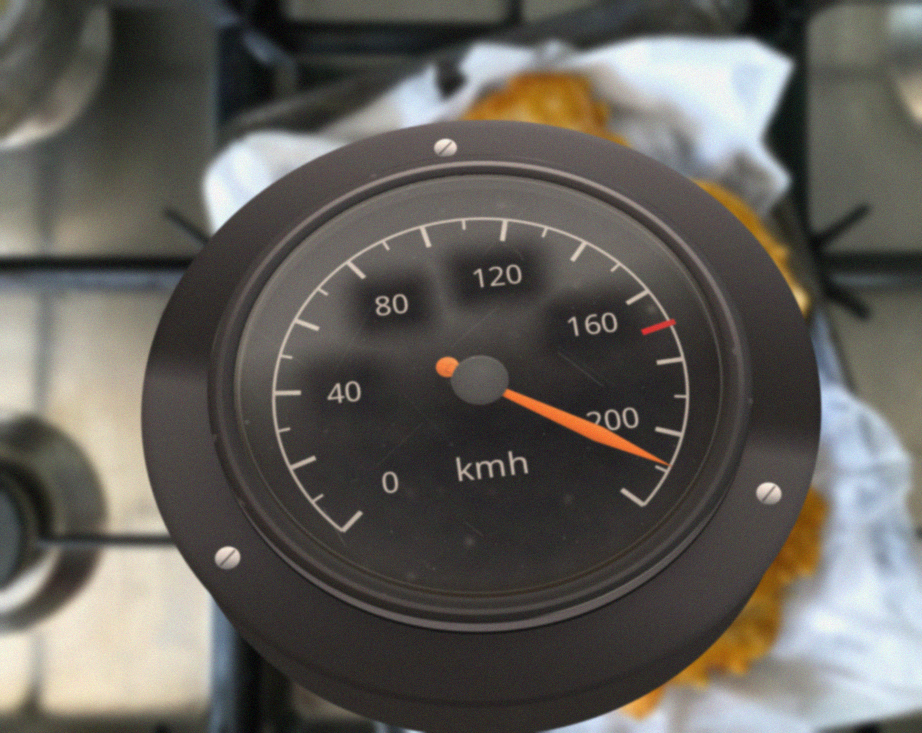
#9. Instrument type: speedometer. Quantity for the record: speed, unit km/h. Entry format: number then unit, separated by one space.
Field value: 210 km/h
